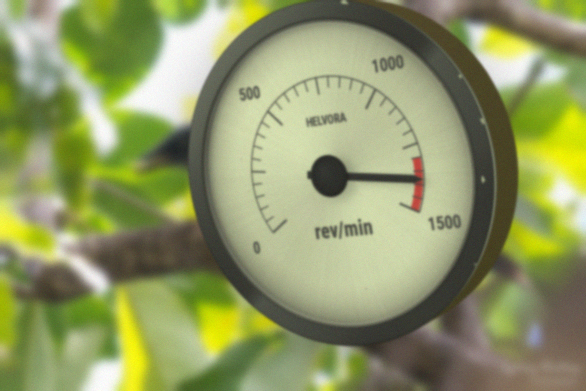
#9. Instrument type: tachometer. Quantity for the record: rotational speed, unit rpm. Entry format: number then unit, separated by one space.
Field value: 1375 rpm
